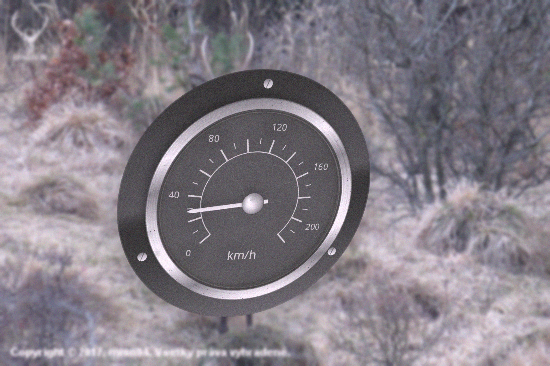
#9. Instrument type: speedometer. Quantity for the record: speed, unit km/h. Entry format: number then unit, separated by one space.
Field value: 30 km/h
